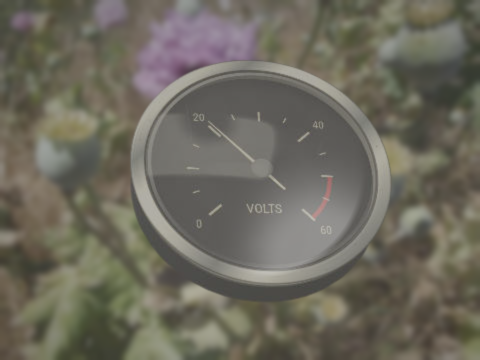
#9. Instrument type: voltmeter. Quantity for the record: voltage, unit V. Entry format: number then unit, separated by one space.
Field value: 20 V
